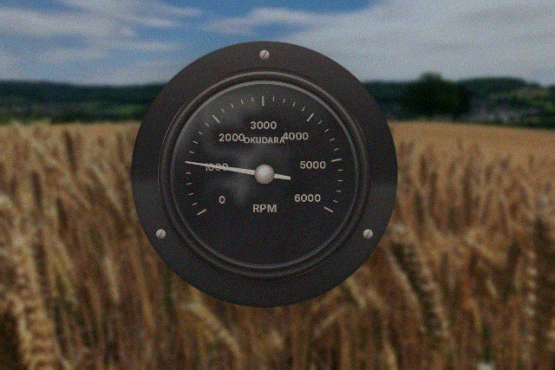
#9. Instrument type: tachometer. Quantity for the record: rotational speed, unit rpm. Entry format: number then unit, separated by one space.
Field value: 1000 rpm
